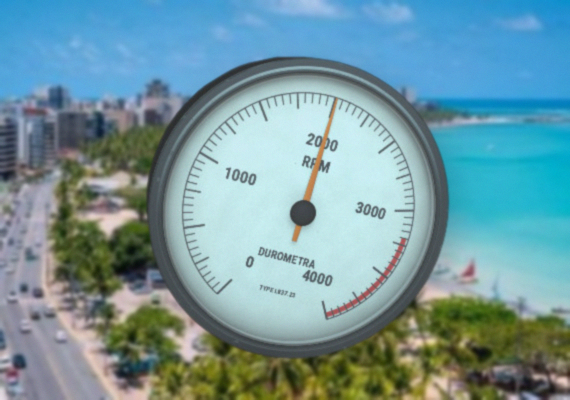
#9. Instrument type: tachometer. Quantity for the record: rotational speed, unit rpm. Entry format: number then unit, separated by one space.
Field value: 2000 rpm
